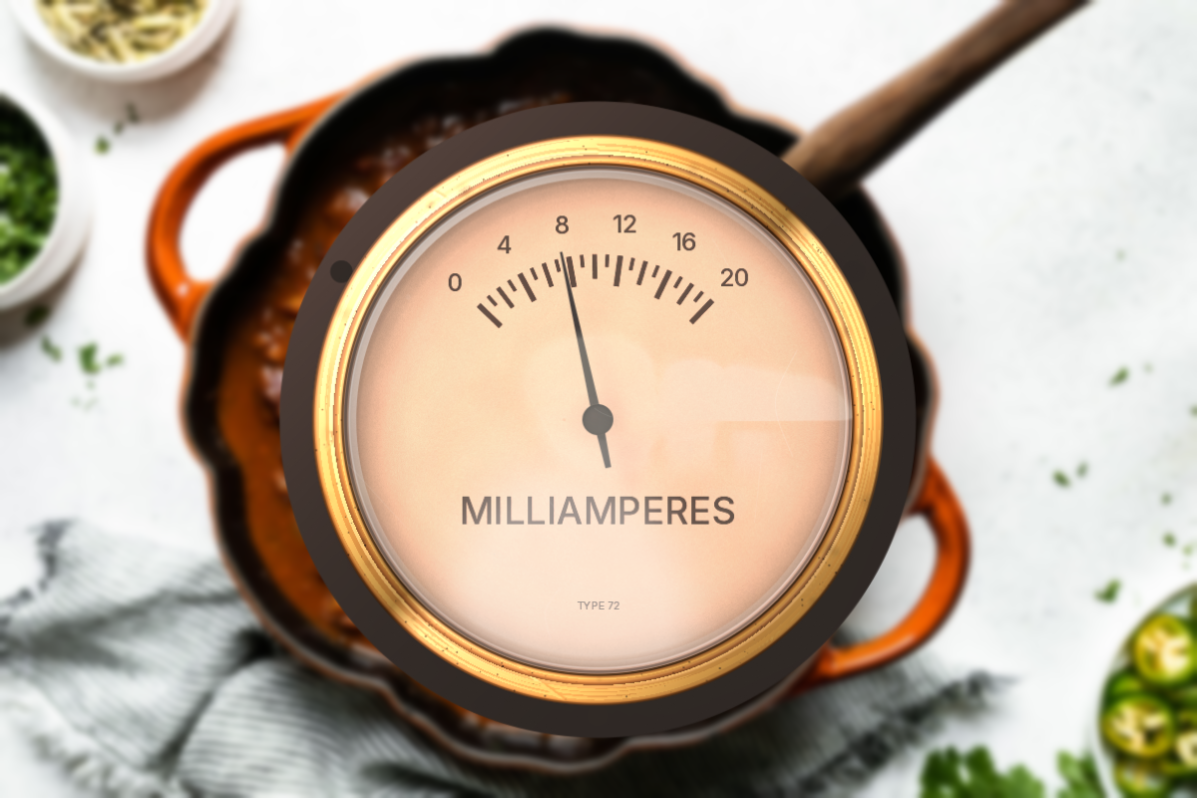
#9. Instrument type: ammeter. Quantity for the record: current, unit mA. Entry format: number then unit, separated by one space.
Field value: 7.5 mA
